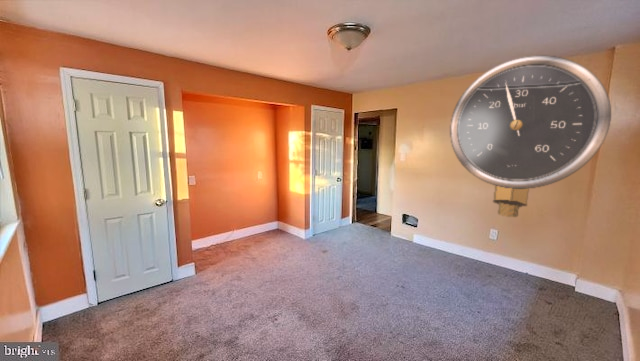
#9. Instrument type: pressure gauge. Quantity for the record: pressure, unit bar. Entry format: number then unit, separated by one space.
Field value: 26 bar
